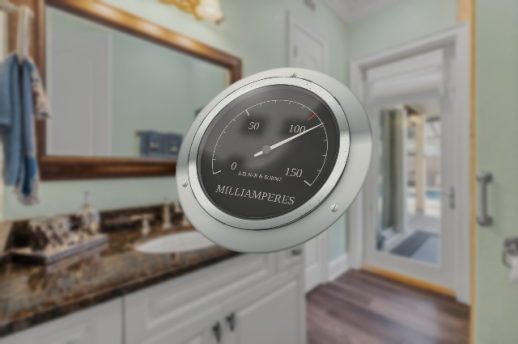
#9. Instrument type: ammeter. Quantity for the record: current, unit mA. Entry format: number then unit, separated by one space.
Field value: 110 mA
